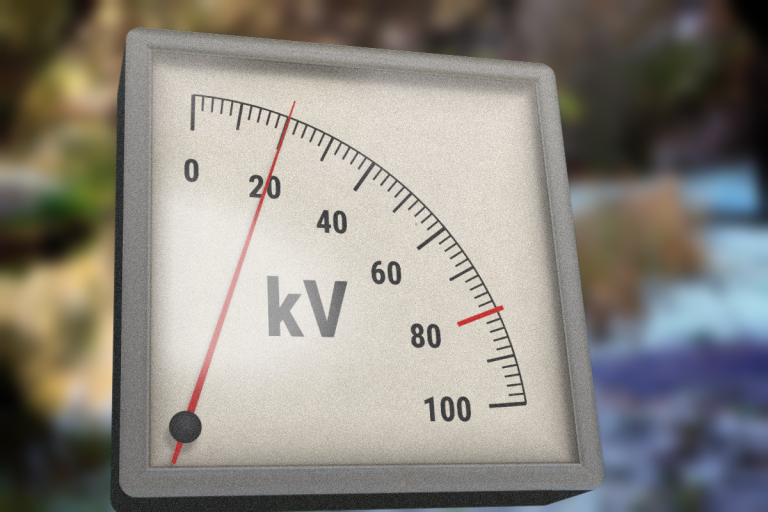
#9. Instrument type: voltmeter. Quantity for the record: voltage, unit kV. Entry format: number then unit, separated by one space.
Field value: 20 kV
